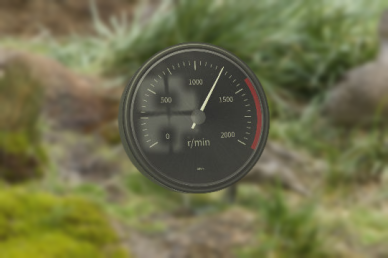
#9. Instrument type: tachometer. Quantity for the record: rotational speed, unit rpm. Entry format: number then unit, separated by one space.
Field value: 1250 rpm
